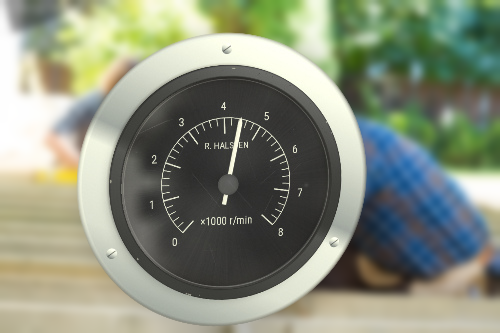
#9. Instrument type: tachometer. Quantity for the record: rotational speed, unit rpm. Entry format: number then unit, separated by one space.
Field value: 4400 rpm
